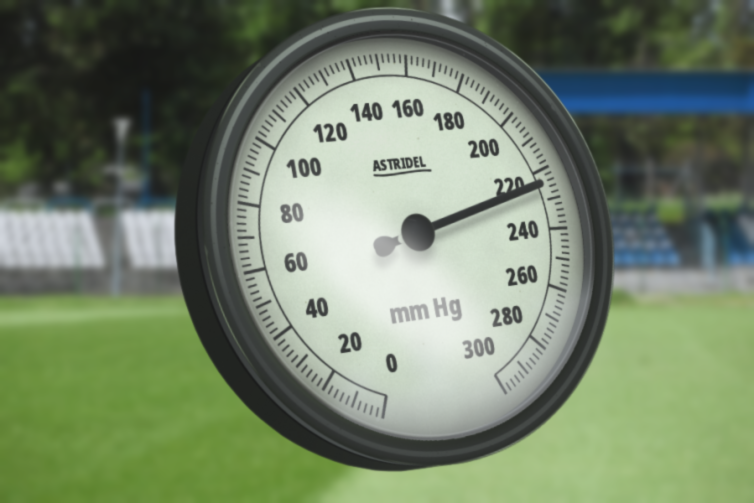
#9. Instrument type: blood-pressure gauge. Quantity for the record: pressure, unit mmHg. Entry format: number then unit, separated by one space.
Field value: 224 mmHg
